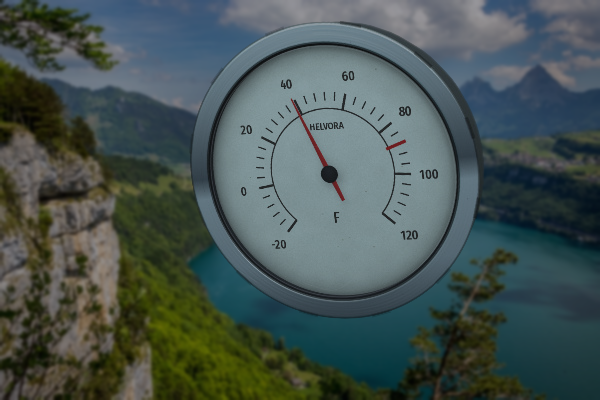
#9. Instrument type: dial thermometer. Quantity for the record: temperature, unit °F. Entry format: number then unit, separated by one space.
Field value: 40 °F
